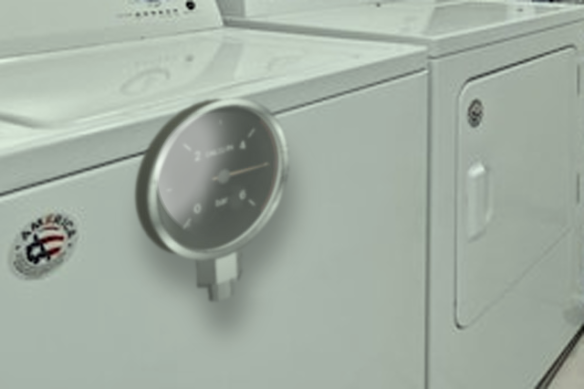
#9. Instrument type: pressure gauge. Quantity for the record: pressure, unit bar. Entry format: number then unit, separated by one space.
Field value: 5 bar
